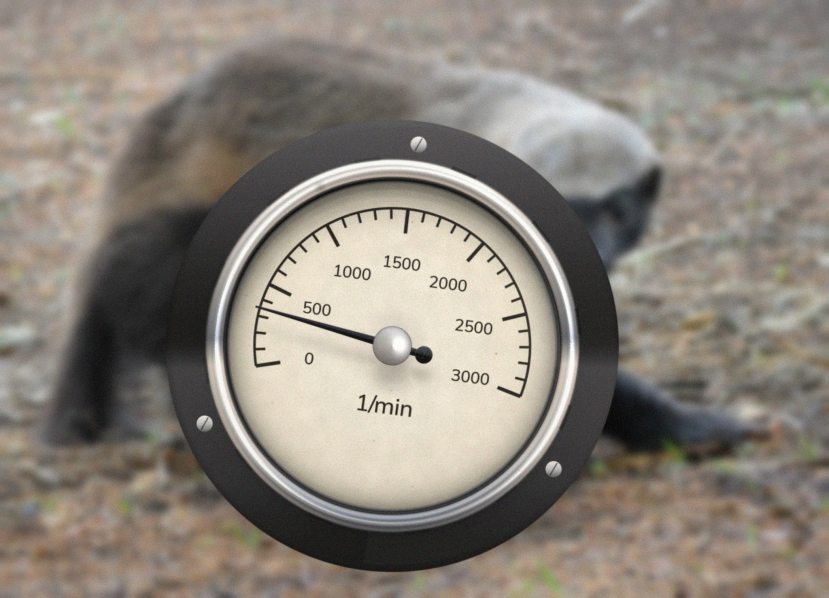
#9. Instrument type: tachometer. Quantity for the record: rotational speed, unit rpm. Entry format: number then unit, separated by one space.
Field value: 350 rpm
